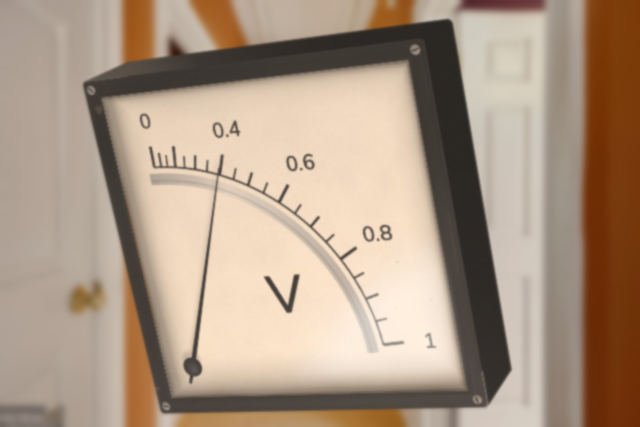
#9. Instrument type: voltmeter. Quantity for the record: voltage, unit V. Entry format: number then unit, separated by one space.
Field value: 0.4 V
